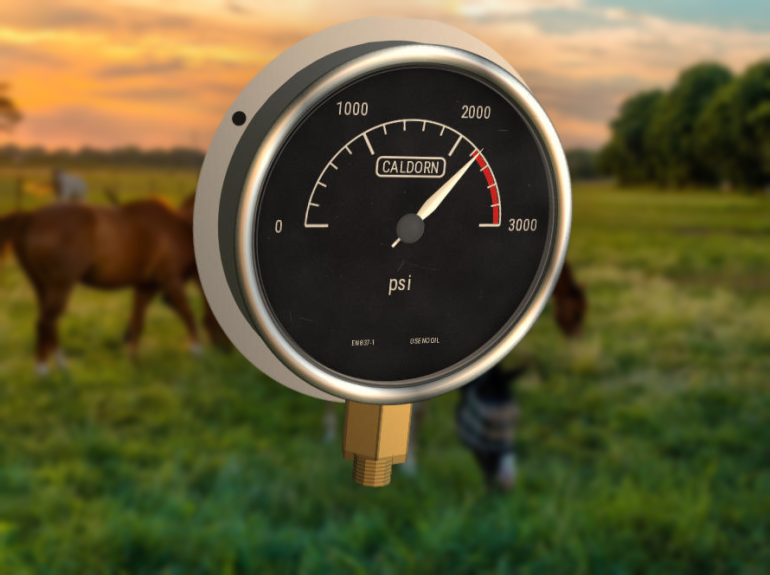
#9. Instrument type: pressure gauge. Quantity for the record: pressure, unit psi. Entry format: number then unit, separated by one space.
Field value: 2200 psi
